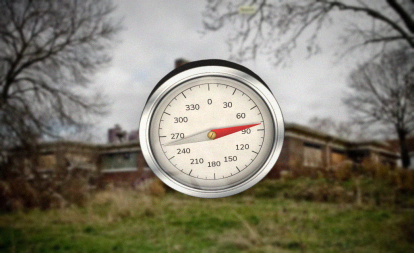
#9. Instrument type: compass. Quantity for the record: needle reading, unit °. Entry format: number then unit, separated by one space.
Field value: 80 °
